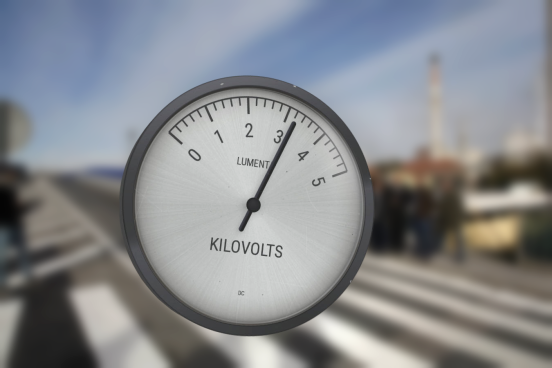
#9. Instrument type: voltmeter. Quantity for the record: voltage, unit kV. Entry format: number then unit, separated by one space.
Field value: 3.2 kV
